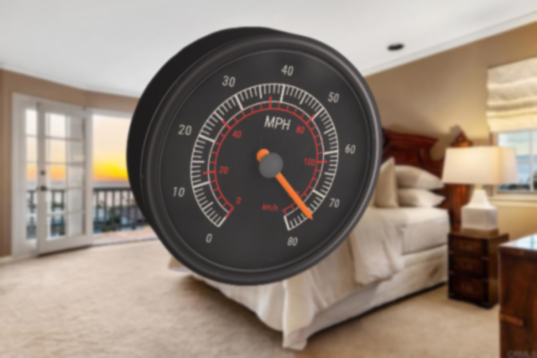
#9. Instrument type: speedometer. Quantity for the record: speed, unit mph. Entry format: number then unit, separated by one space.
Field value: 75 mph
